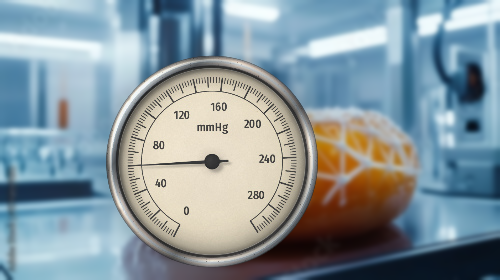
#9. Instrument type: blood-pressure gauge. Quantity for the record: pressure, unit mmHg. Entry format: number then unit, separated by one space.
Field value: 60 mmHg
